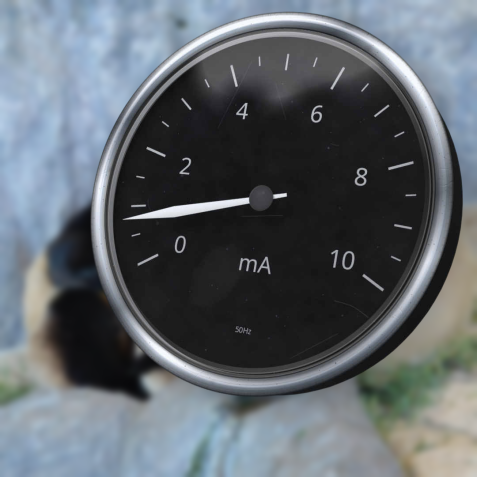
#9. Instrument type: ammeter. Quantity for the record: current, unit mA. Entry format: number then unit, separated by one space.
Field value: 0.75 mA
